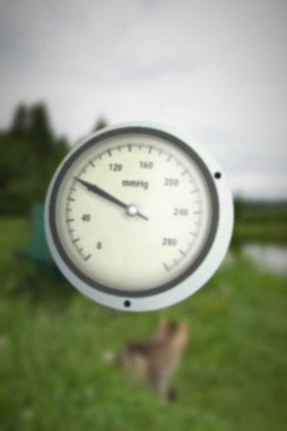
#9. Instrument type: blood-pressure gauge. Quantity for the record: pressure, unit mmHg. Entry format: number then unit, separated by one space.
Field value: 80 mmHg
